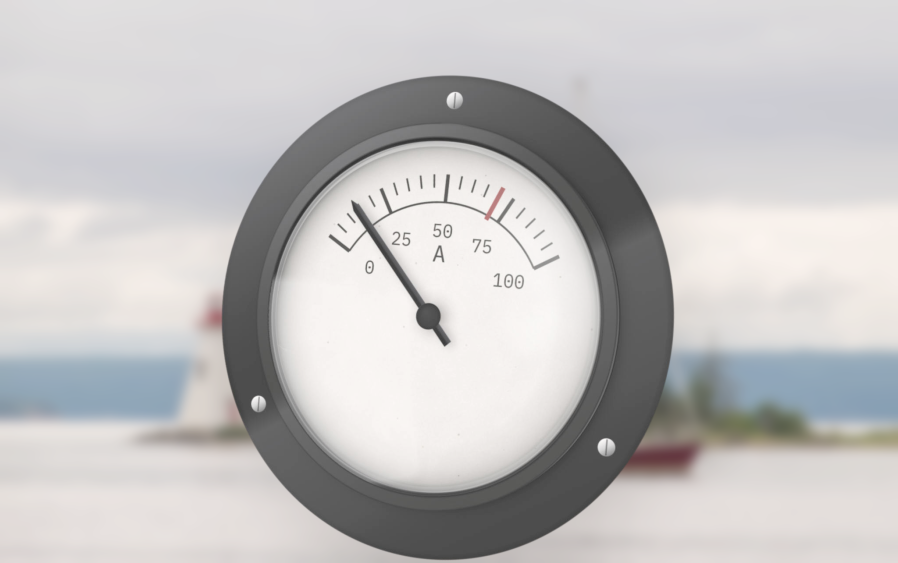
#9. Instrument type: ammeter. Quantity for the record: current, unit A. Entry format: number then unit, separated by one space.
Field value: 15 A
